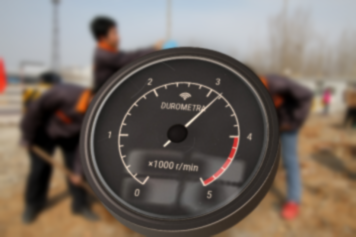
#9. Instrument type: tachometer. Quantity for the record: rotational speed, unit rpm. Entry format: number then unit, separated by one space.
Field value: 3200 rpm
